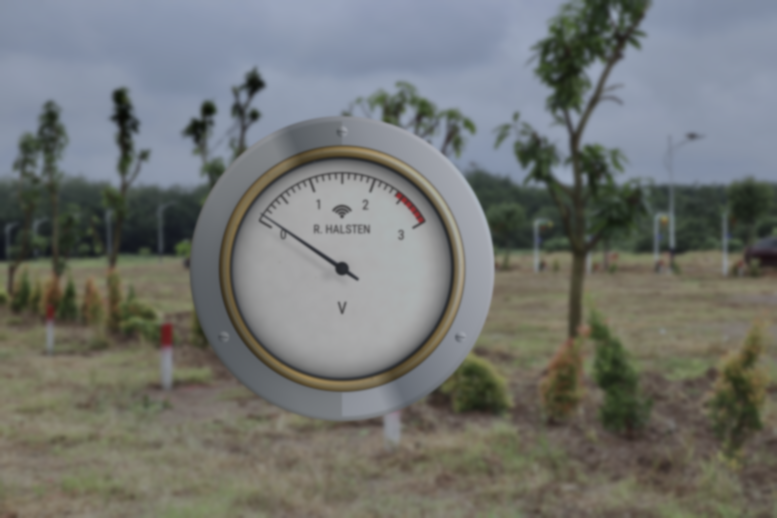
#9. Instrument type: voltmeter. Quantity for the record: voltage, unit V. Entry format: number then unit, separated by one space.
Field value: 0.1 V
